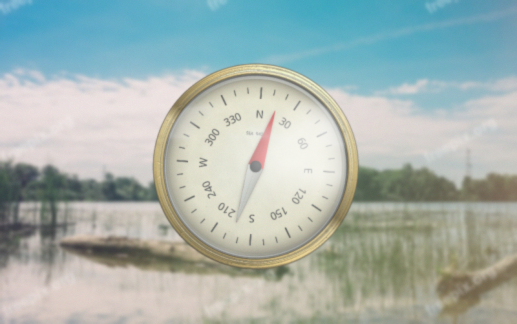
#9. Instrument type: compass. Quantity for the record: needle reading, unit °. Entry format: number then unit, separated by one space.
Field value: 15 °
